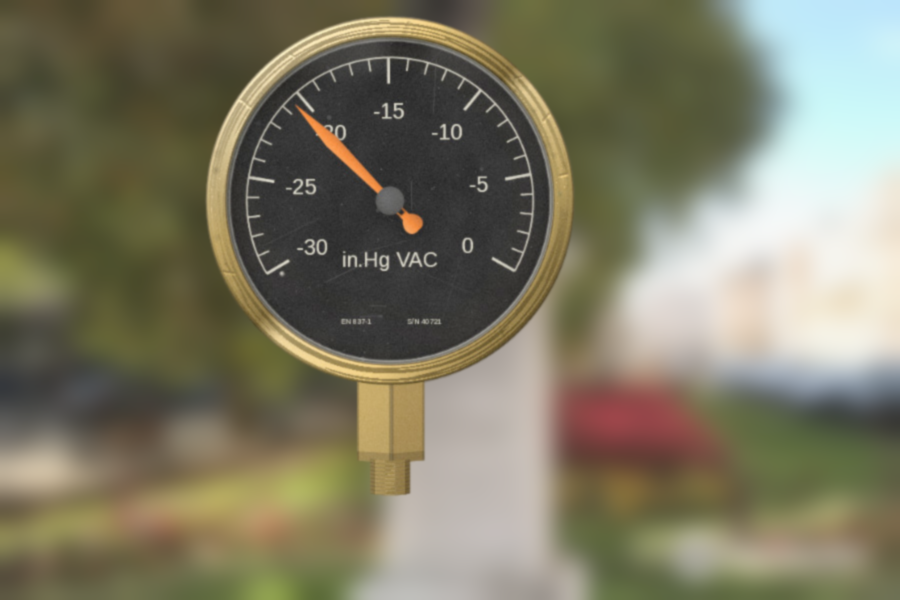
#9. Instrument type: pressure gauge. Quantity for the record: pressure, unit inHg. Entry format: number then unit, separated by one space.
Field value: -20.5 inHg
